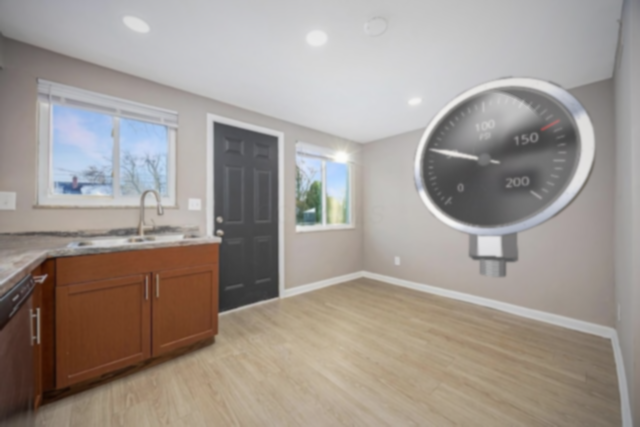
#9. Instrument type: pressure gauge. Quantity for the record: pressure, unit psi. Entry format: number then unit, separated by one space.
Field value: 50 psi
